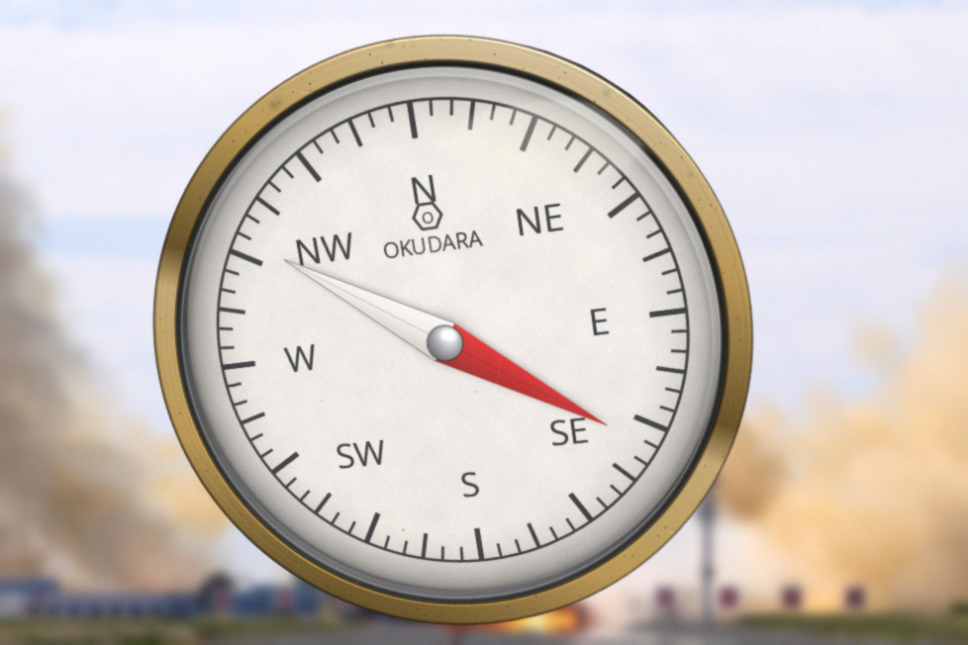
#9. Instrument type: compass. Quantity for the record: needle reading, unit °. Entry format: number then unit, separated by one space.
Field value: 125 °
